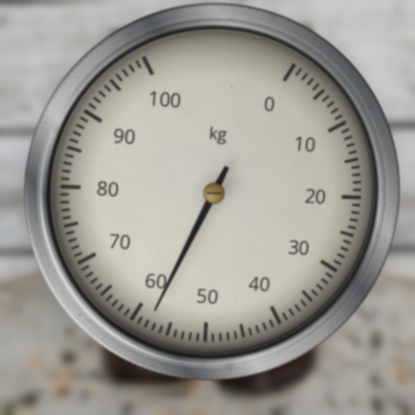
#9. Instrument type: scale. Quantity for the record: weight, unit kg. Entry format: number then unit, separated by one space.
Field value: 58 kg
